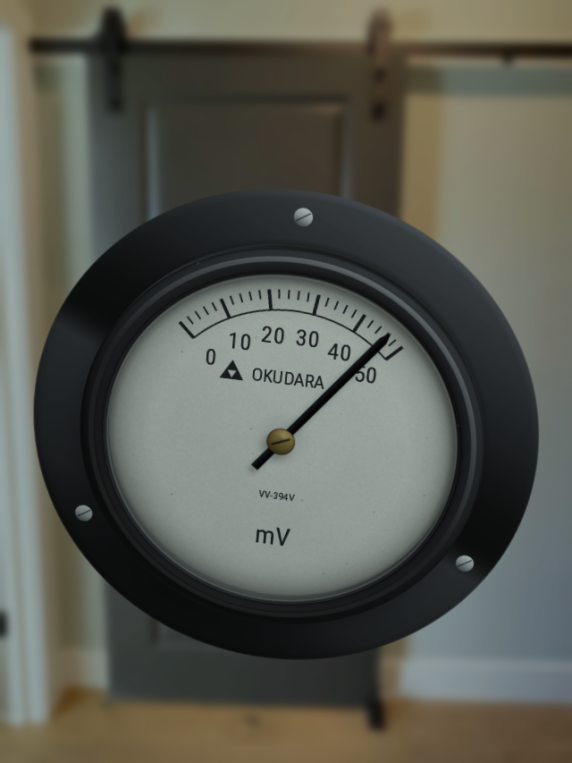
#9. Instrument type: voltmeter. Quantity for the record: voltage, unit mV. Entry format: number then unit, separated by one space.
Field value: 46 mV
